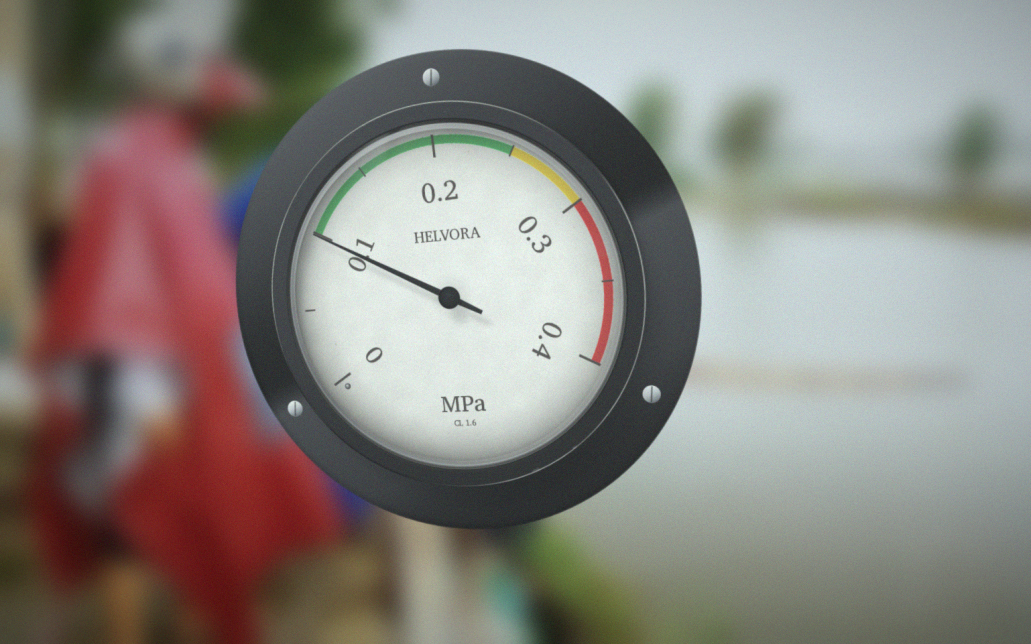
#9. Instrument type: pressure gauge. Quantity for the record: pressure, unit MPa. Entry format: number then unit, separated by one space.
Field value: 0.1 MPa
